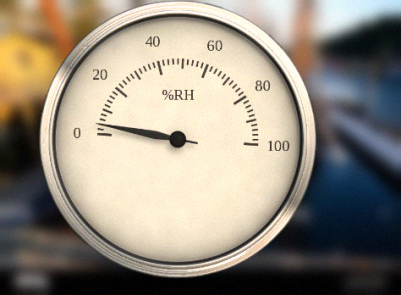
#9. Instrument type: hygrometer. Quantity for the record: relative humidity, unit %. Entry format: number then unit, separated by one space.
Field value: 4 %
